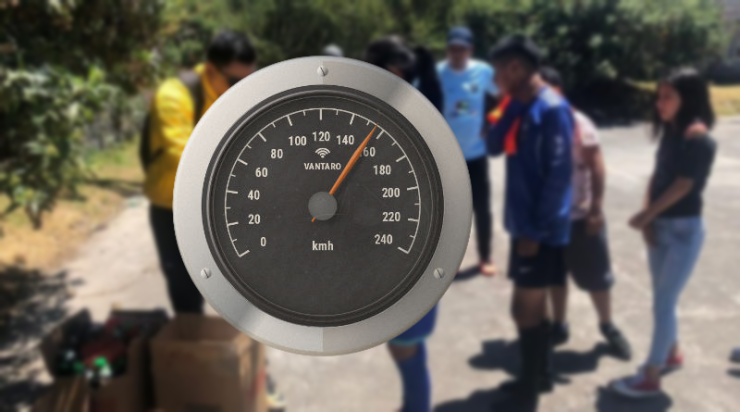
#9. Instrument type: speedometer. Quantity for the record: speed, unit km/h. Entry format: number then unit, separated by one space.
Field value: 155 km/h
